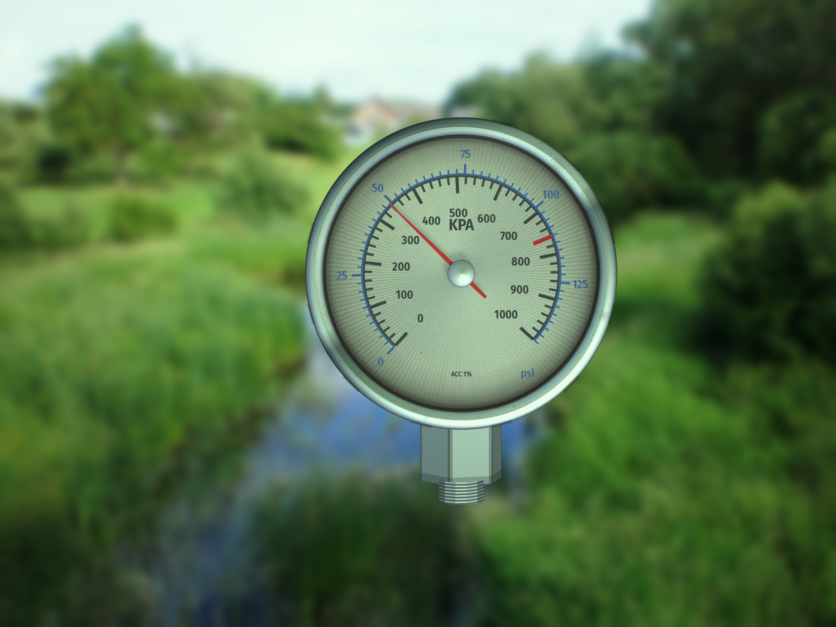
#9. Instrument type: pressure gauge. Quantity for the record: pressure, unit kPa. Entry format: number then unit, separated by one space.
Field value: 340 kPa
